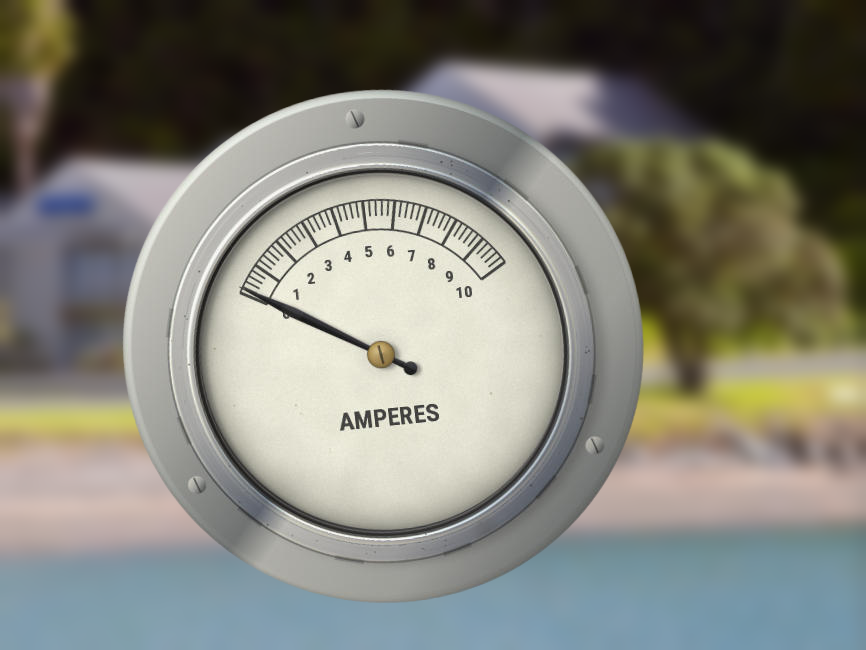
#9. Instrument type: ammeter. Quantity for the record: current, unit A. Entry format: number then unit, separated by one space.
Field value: 0.2 A
